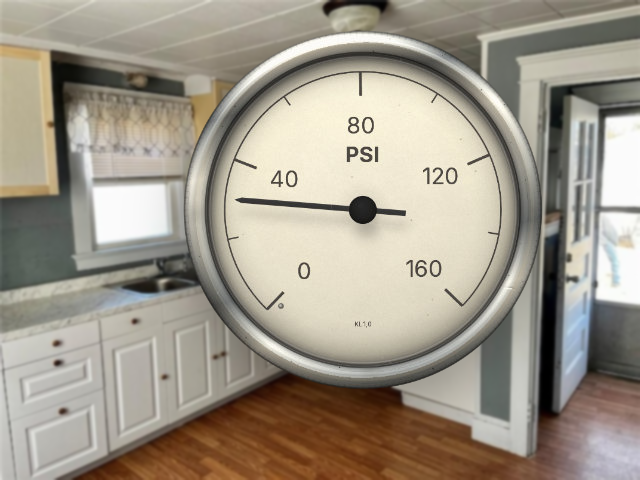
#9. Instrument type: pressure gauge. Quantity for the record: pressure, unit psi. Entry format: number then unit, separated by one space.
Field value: 30 psi
